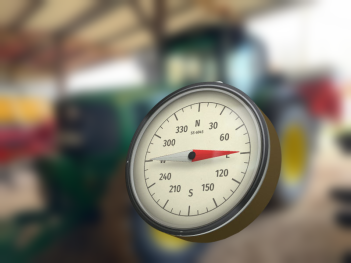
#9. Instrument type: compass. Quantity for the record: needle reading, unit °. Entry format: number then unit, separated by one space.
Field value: 90 °
